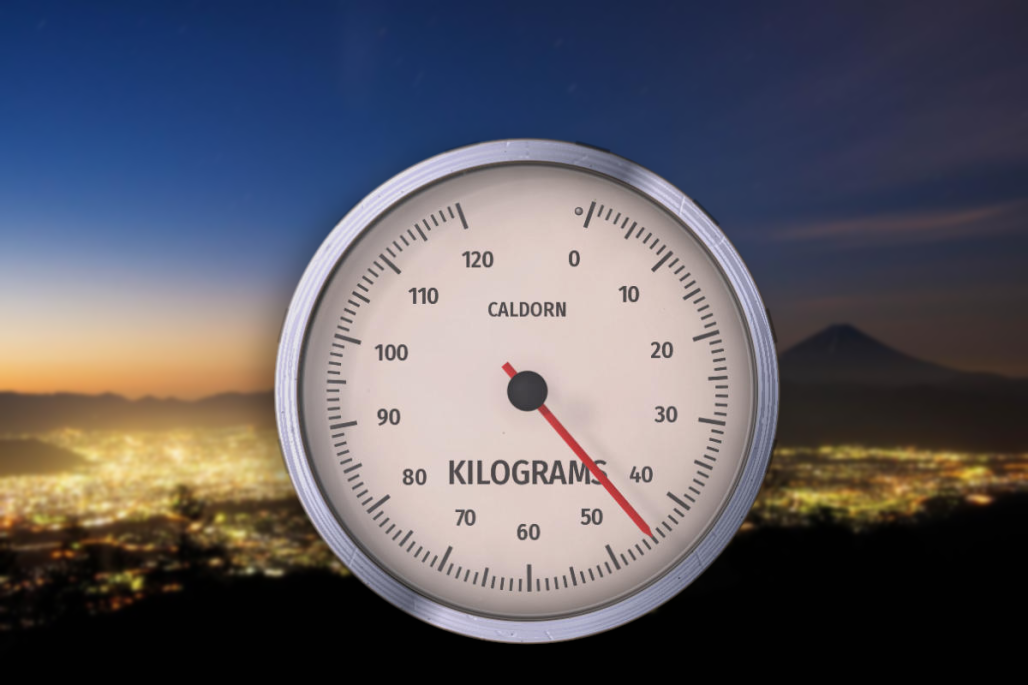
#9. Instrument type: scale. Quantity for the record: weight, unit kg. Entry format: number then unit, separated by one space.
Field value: 45 kg
